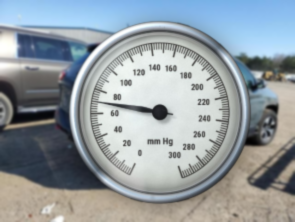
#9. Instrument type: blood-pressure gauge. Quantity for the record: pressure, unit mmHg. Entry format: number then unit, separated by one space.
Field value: 70 mmHg
